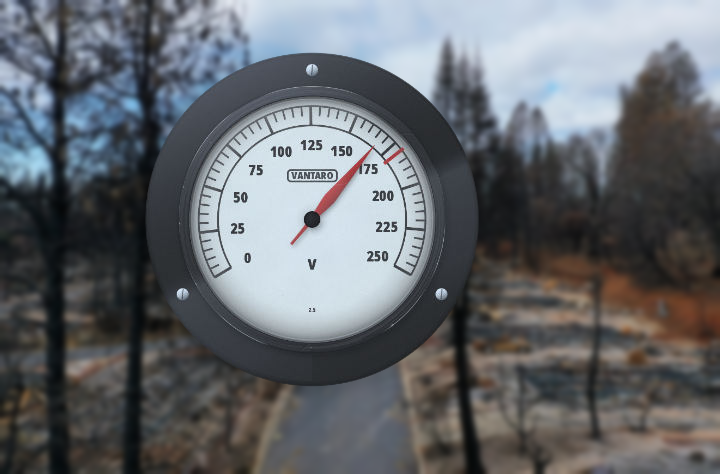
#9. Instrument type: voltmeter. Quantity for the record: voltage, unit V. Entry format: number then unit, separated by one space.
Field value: 167.5 V
